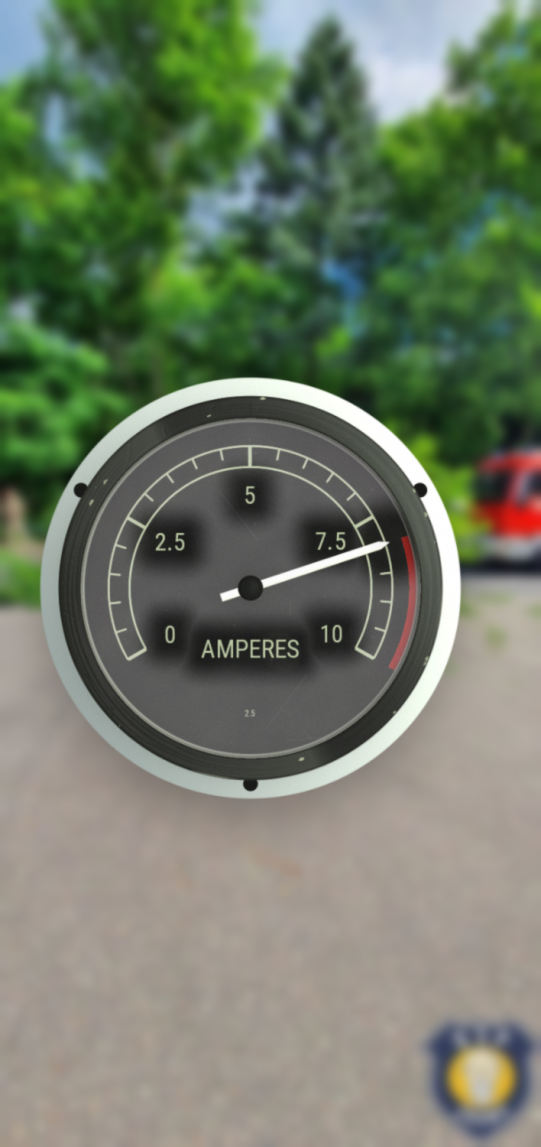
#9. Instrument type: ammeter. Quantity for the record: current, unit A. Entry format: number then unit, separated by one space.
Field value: 8 A
